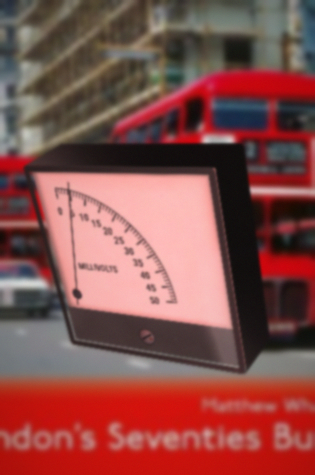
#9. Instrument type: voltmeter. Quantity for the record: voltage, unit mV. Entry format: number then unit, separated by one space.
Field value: 5 mV
